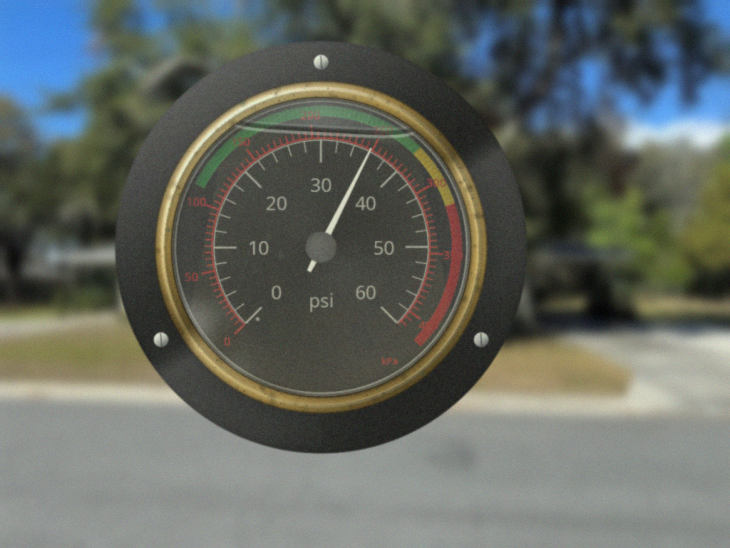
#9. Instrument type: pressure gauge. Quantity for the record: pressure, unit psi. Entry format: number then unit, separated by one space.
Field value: 36 psi
